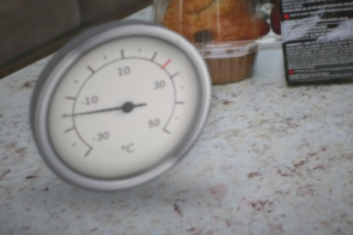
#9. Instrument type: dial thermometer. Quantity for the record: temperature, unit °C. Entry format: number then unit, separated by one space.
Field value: -15 °C
